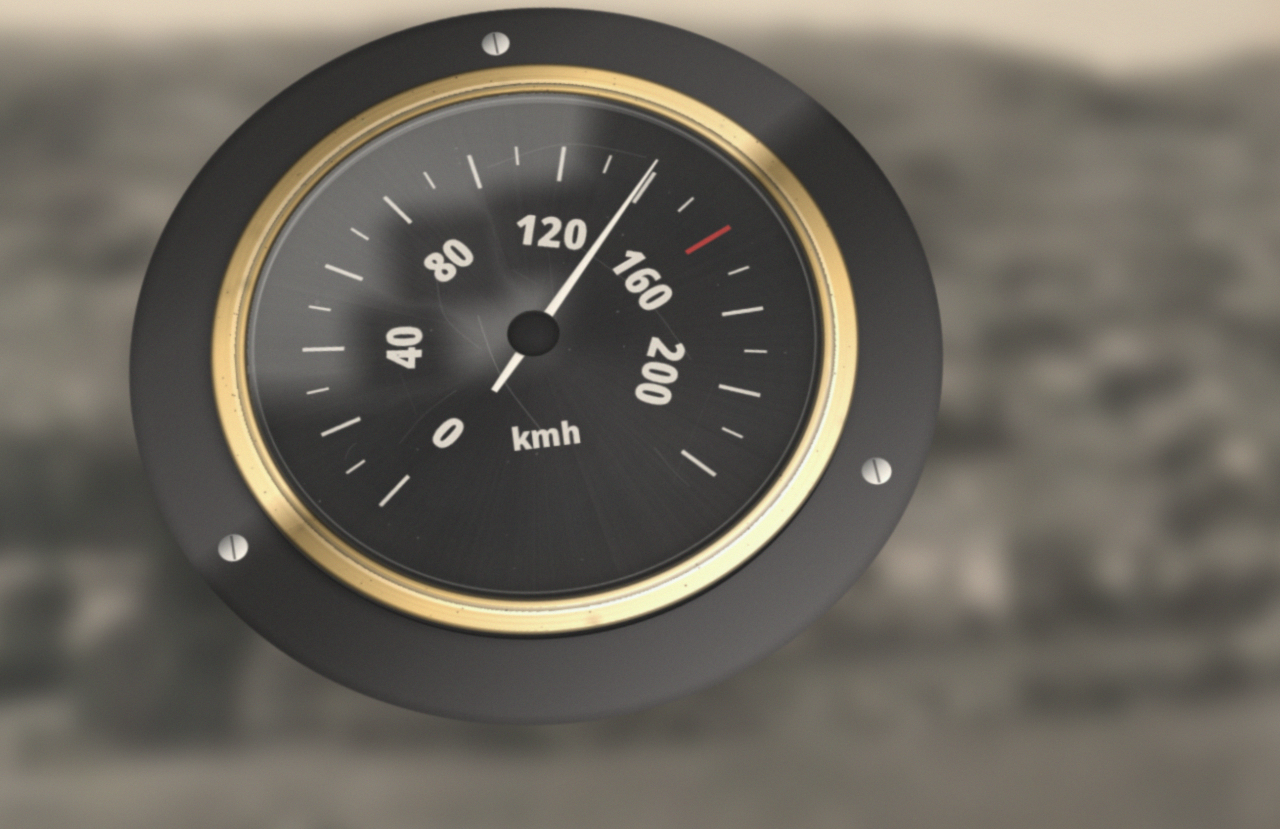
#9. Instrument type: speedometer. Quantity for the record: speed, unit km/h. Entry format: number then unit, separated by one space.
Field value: 140 km/h
